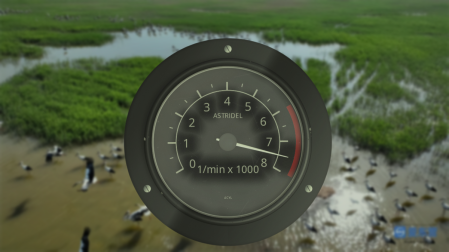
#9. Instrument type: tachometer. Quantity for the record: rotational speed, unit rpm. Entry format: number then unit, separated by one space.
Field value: 7500 rpm
